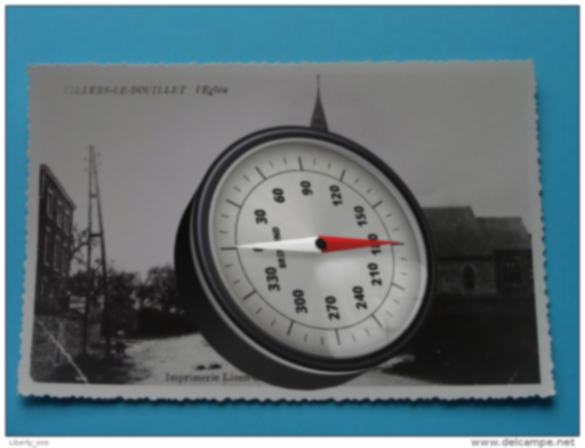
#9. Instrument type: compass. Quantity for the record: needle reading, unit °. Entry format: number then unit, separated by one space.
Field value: 180 °
